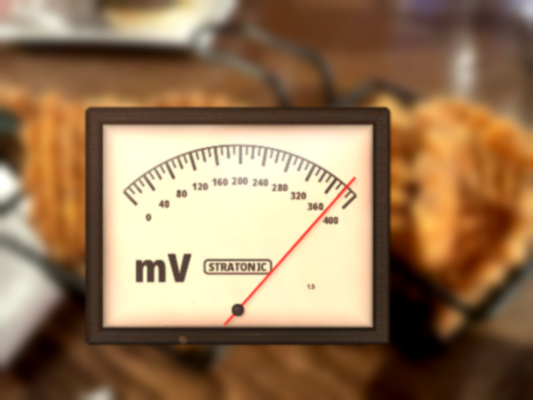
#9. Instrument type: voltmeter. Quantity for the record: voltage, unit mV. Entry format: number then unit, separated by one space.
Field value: 380 mV
